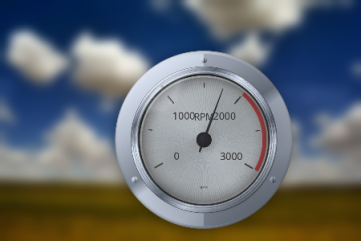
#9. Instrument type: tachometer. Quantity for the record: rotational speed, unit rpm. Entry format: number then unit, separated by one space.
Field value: 1750 rpm
